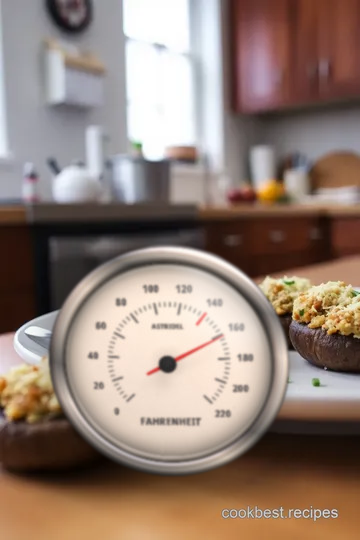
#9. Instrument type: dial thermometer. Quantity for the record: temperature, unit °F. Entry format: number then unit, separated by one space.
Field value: 160 °F
